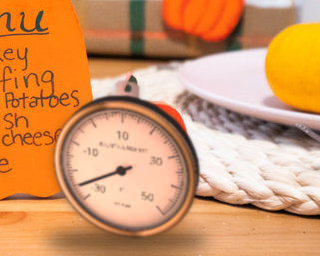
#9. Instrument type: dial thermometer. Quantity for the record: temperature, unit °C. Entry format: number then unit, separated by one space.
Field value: -25 °C
